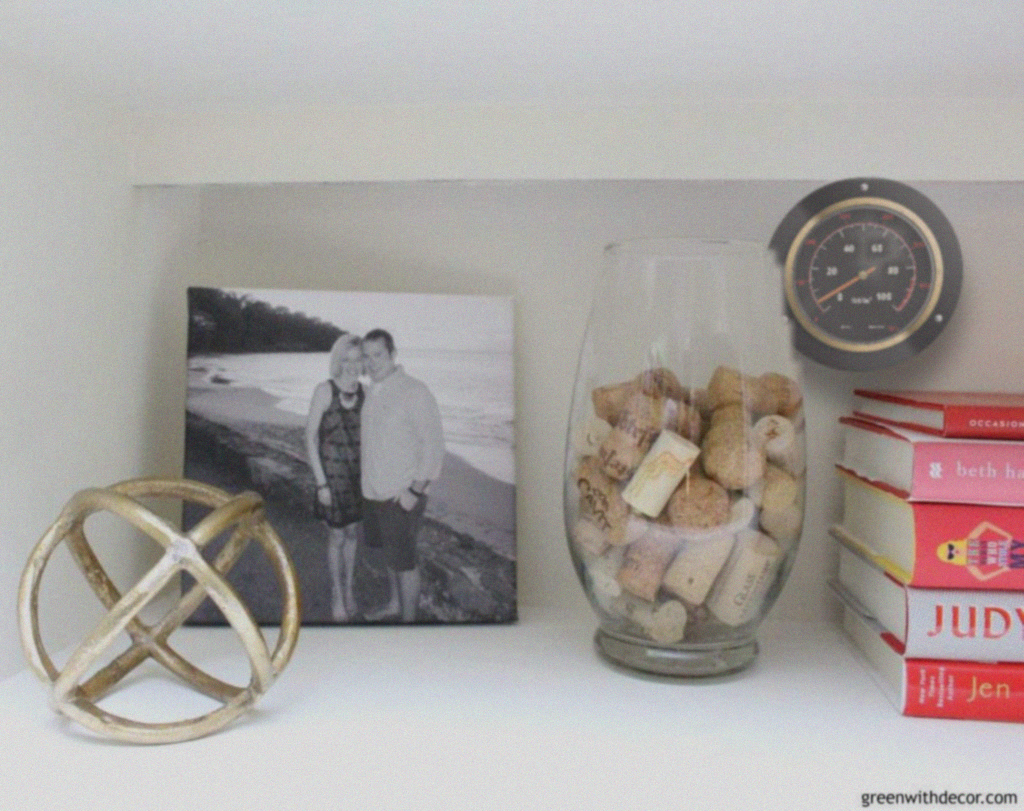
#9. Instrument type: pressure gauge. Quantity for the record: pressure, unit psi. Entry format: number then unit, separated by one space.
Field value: 5 psi
